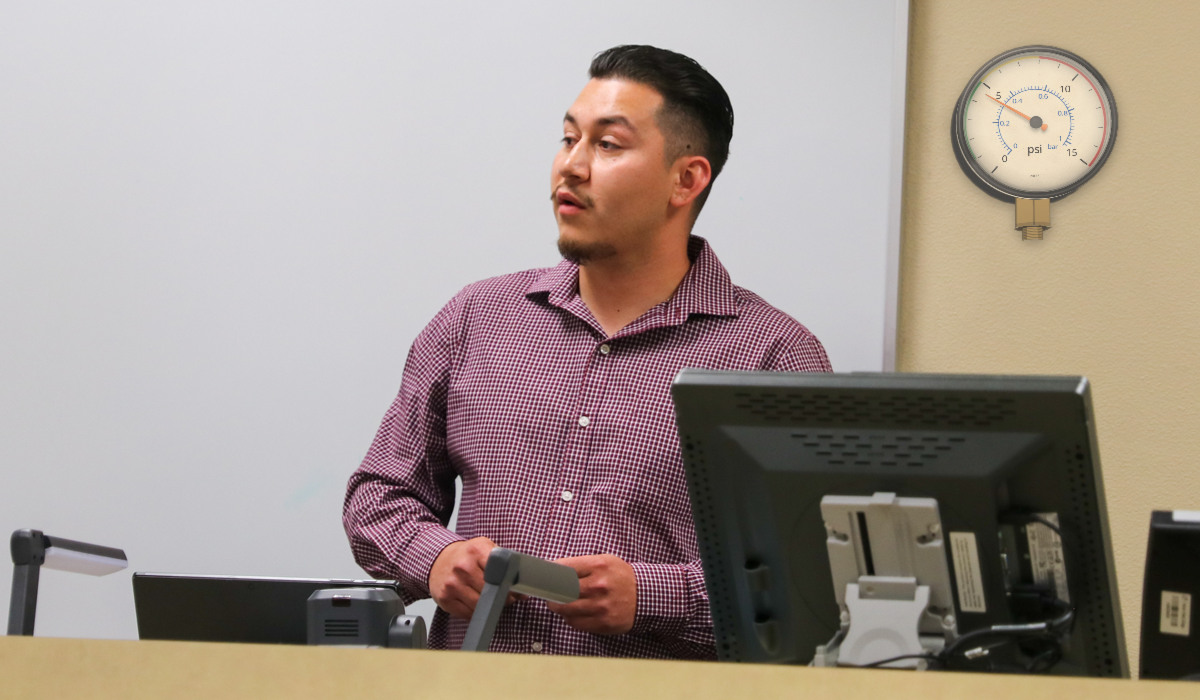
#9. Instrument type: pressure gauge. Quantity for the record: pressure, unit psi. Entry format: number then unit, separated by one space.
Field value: 4.5 psi
